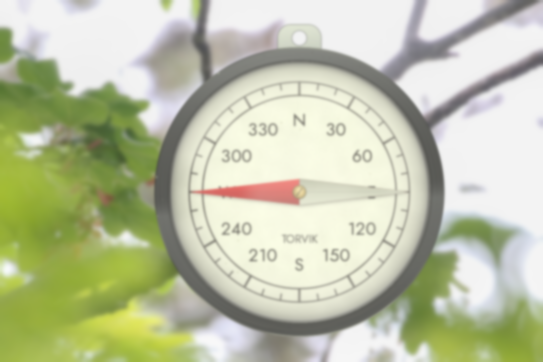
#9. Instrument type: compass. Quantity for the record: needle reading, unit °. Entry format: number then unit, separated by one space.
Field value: 270 °
